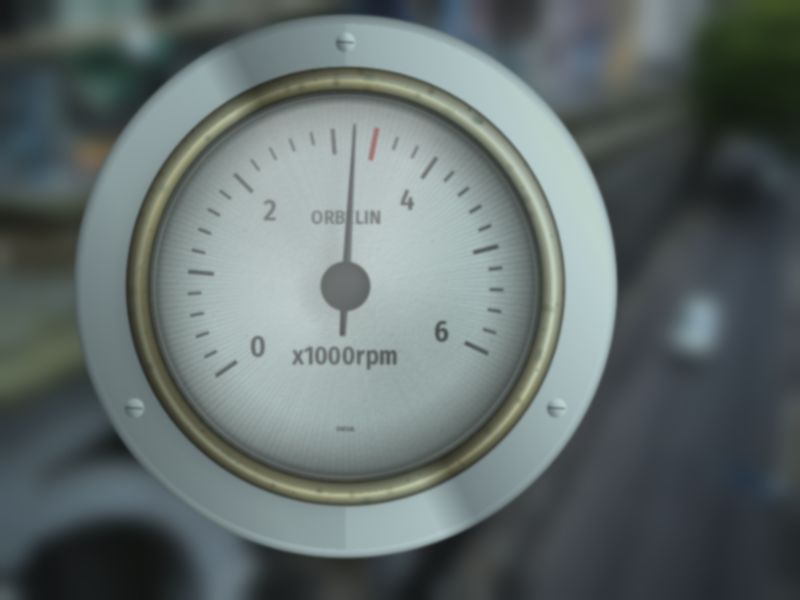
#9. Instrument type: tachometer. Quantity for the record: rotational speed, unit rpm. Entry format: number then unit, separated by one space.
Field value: 3200 rpm
